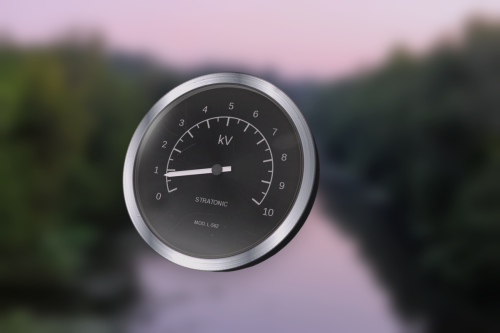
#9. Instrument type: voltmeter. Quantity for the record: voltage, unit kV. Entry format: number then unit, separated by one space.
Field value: 0.75 kV
